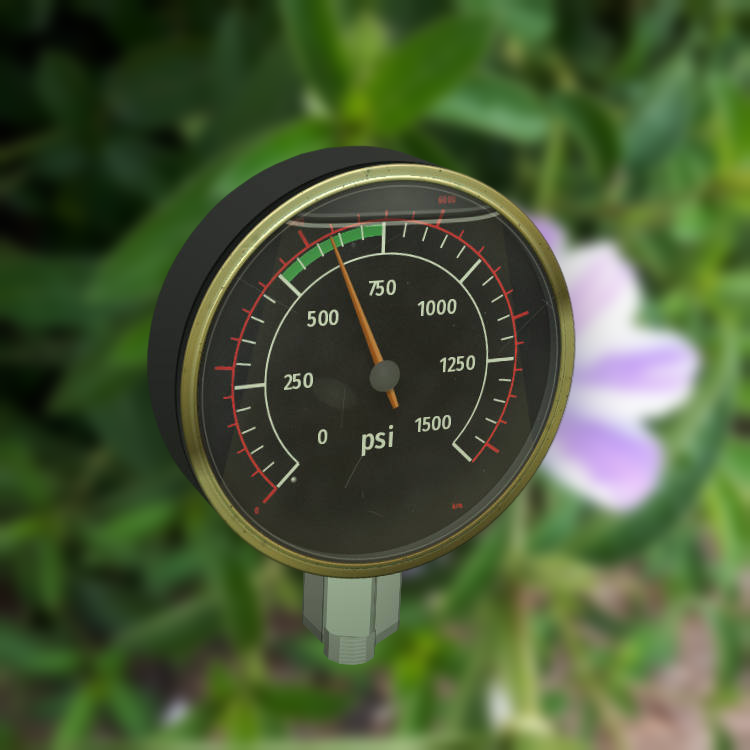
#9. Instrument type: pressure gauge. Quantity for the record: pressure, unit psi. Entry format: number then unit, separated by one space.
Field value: 625 psi
